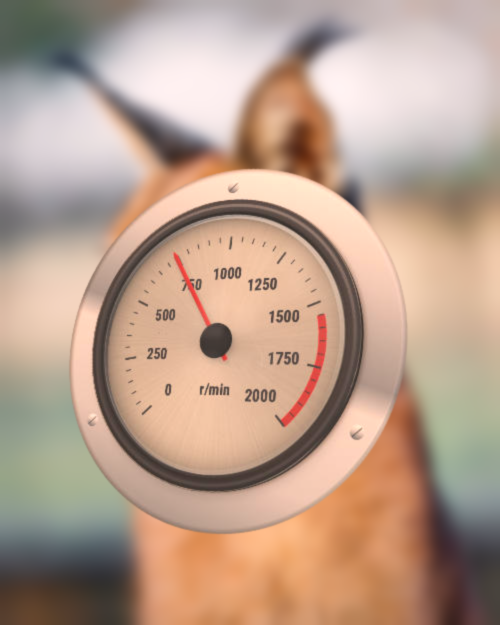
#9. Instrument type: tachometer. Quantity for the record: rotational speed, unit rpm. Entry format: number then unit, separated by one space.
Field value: 750 rpm
